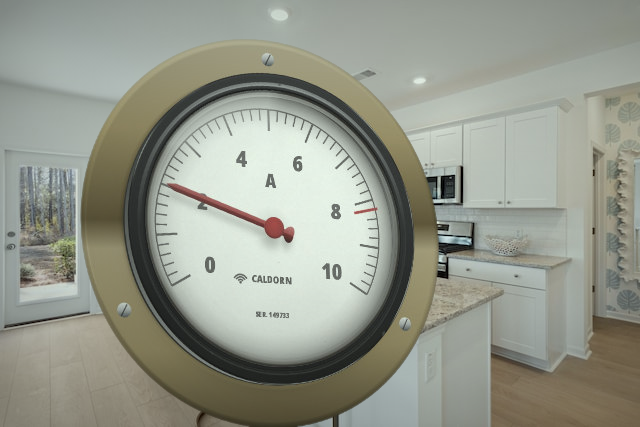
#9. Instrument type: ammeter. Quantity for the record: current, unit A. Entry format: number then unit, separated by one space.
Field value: 2 A
